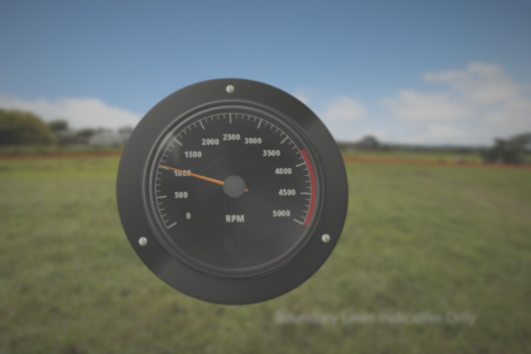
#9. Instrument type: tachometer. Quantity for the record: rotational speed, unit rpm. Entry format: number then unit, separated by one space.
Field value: 1000 rpm
